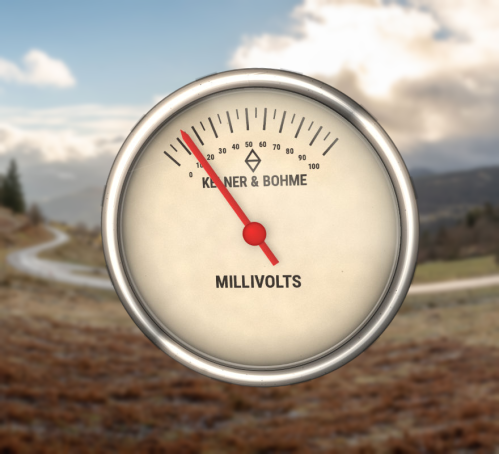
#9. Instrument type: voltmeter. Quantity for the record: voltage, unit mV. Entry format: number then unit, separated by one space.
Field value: 15 mV
